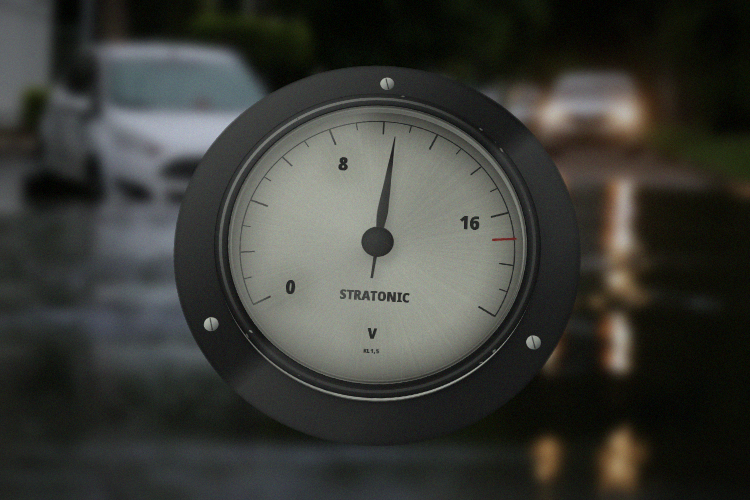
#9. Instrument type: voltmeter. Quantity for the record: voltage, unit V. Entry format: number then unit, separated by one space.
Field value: 10.5 V
